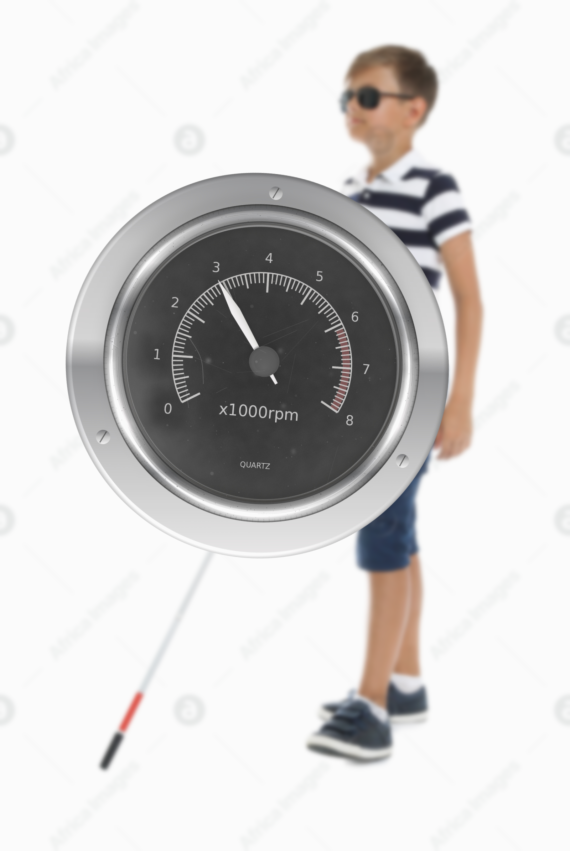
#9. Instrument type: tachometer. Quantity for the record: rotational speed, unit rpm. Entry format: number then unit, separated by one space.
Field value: 2900 rpm
